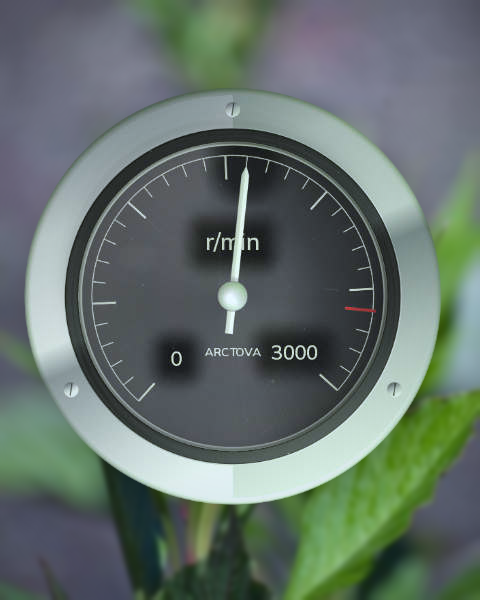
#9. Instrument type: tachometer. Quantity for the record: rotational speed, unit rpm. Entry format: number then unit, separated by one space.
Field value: 1600 rpm
